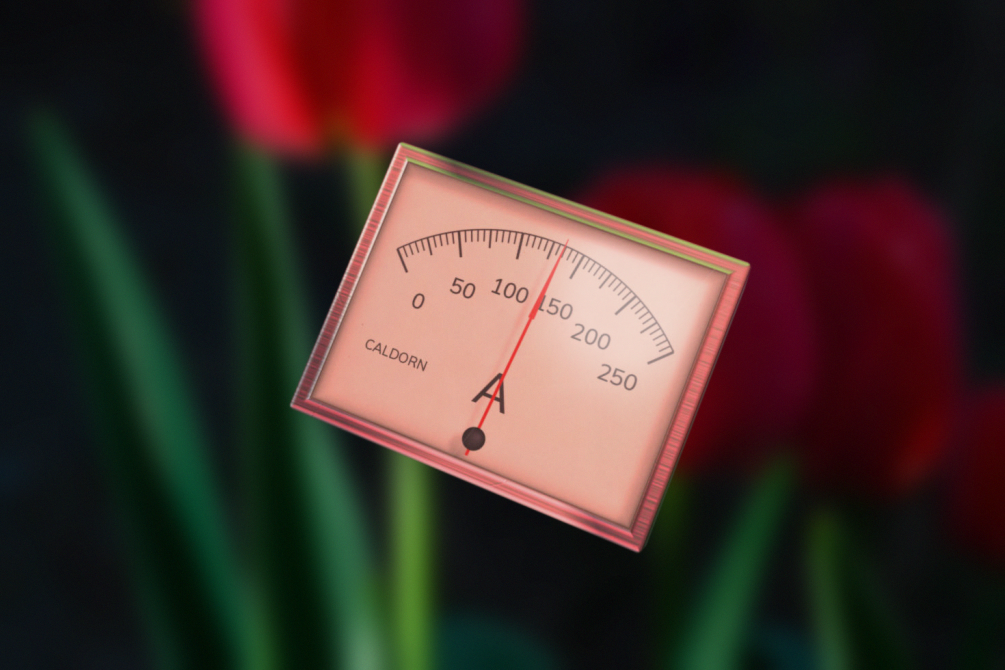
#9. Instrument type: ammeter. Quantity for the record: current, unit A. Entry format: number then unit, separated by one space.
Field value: 135 A
